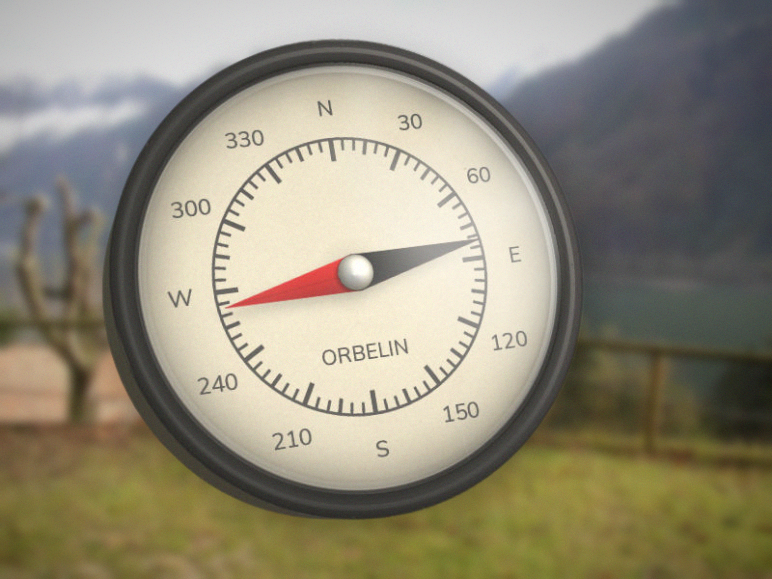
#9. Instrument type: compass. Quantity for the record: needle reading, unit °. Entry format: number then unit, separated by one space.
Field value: 262.5 °
